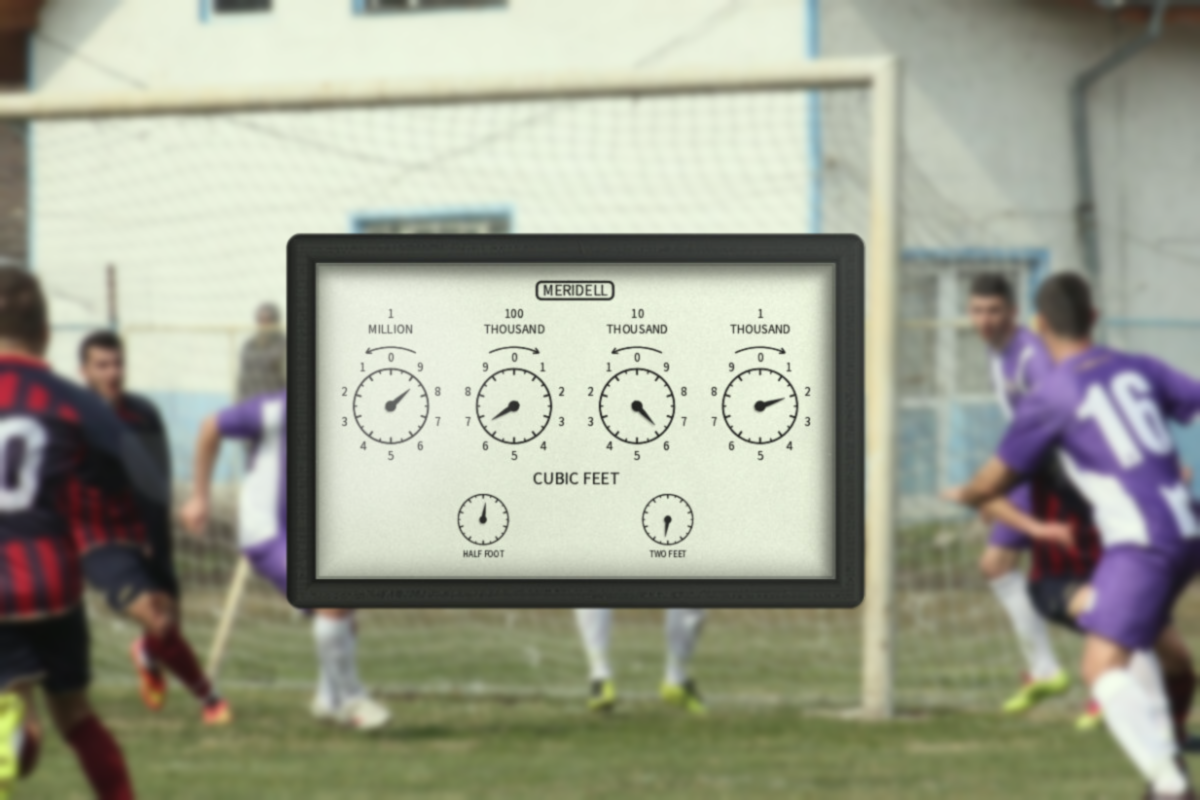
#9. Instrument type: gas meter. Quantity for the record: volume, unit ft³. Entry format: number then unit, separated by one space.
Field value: 866200 ft³
